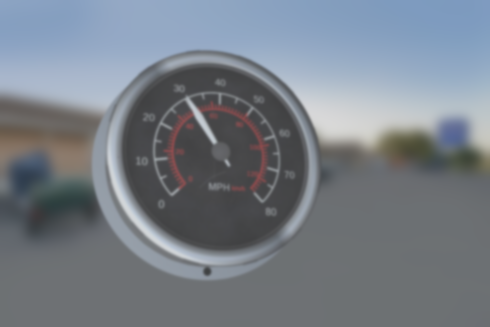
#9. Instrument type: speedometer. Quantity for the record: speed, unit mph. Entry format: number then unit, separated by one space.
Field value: 30 mph
